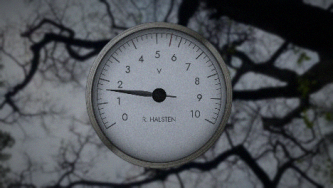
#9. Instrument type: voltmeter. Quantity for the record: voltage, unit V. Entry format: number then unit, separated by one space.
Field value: 1.6 V
